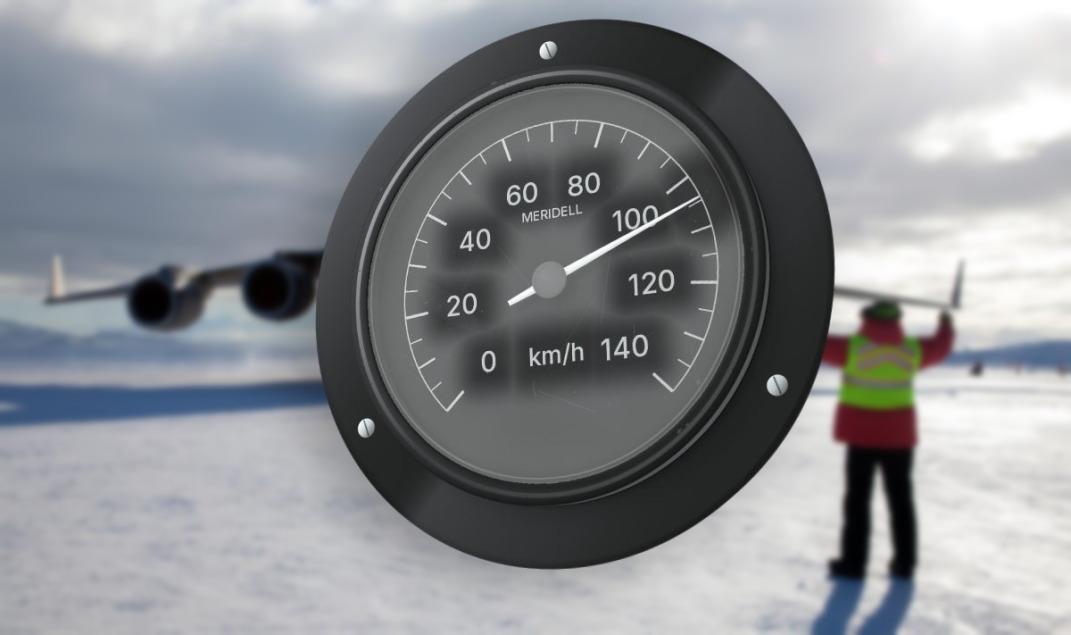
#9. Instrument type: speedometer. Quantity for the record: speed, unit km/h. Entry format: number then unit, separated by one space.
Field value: 105 km/h
